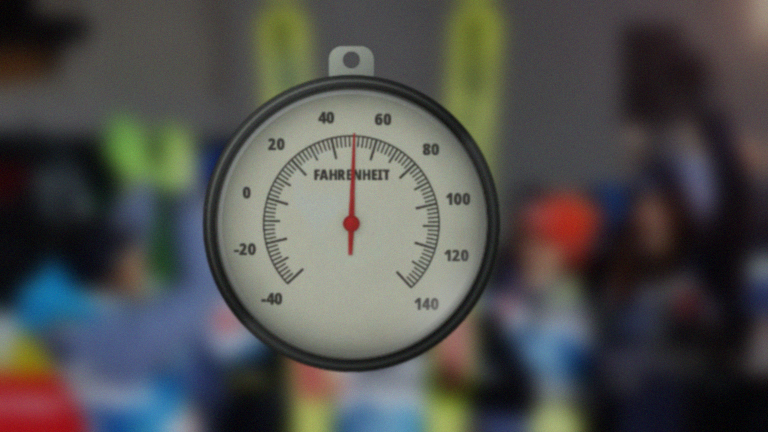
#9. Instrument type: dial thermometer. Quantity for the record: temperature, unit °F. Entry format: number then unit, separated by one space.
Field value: 50 °F
